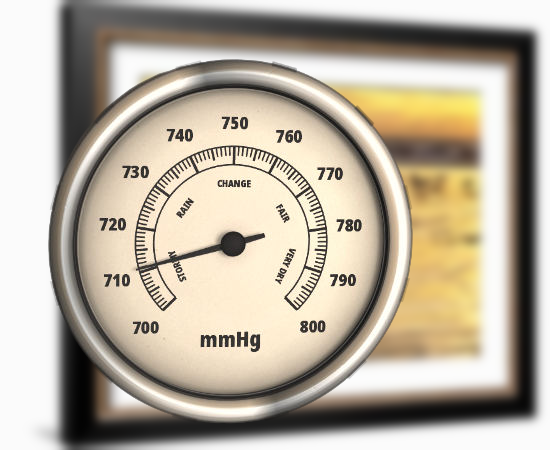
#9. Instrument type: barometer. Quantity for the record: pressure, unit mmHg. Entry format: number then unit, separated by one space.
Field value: 711 mmHg
